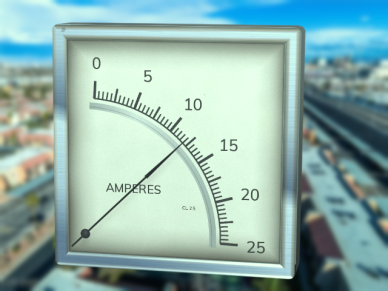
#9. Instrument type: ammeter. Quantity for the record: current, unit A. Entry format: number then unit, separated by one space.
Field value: 12 A
